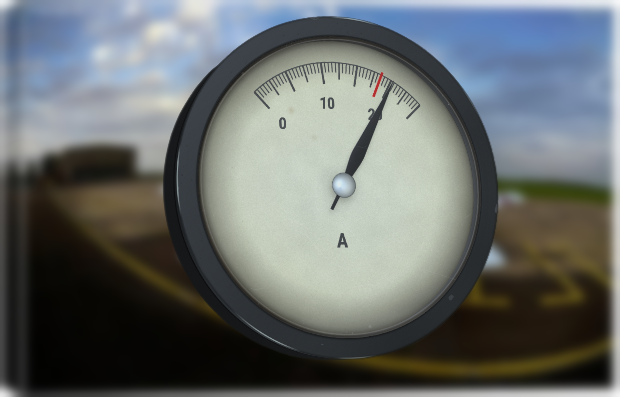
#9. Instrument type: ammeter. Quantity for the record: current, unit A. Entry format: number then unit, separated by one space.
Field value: 20 A
